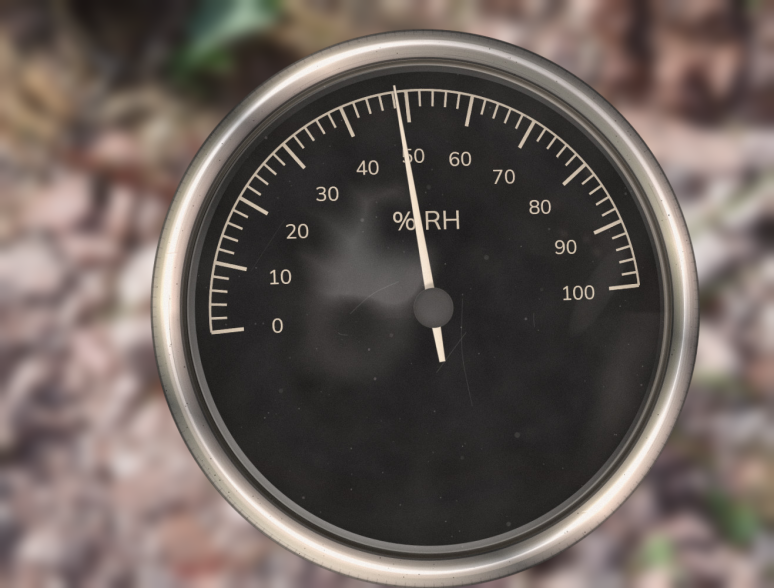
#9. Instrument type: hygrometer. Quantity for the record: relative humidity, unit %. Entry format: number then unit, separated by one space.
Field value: 48 %
